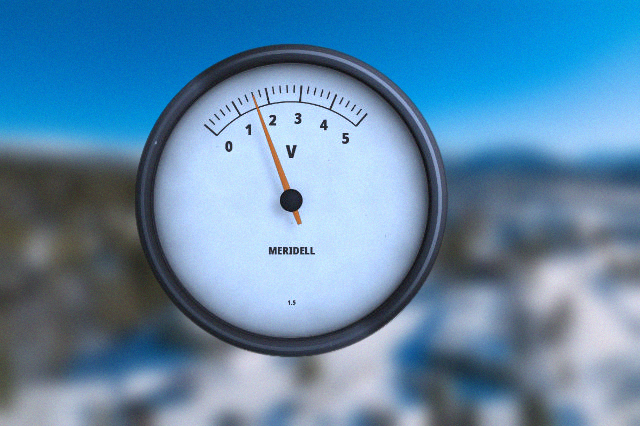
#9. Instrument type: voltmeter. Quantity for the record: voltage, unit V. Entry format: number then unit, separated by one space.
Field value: 1.6 V
